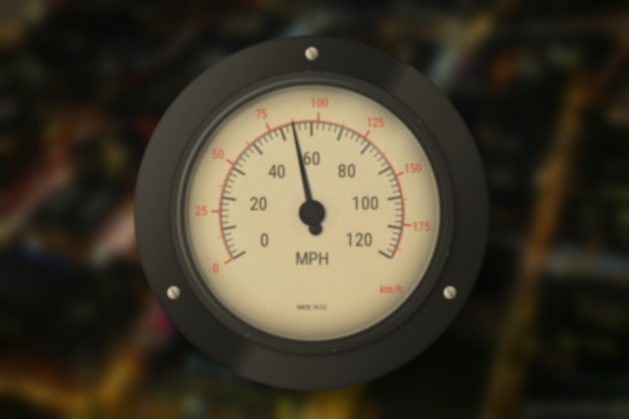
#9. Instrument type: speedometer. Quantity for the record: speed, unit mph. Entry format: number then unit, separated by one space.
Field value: 54 mph
